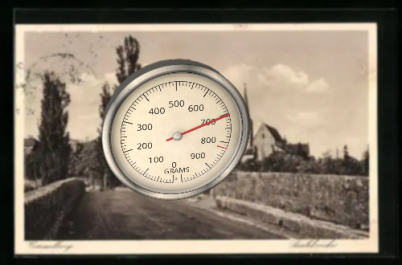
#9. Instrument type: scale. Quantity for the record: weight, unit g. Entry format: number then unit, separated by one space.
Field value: 700 g
